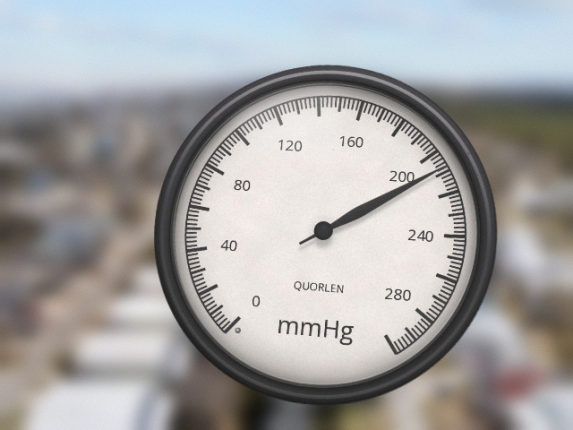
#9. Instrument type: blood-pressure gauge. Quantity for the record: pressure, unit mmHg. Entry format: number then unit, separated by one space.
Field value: 208 mmHg
